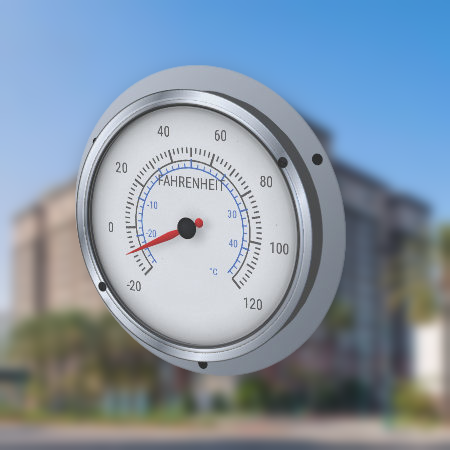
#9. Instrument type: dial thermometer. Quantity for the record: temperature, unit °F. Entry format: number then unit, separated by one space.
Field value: -10 °F
